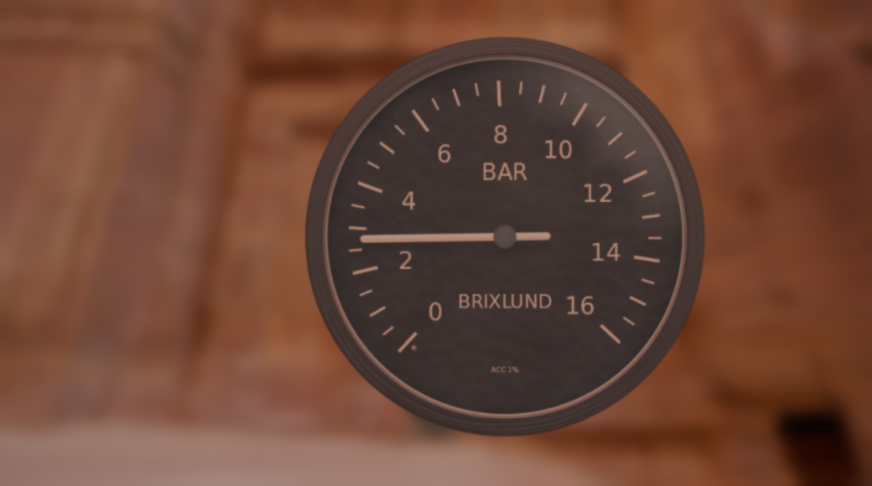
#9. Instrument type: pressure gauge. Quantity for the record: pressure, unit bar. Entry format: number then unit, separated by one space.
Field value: 2.75 bar
